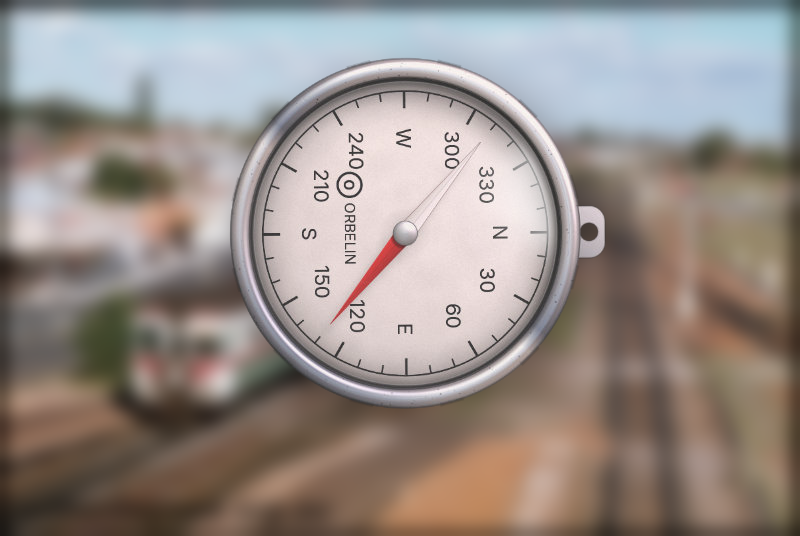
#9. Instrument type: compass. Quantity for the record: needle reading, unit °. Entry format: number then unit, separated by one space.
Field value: 130 °
